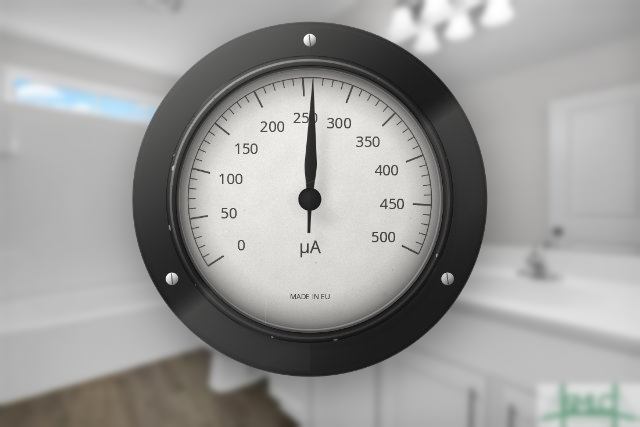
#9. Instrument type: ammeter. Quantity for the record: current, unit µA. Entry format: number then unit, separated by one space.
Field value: 260 µA
